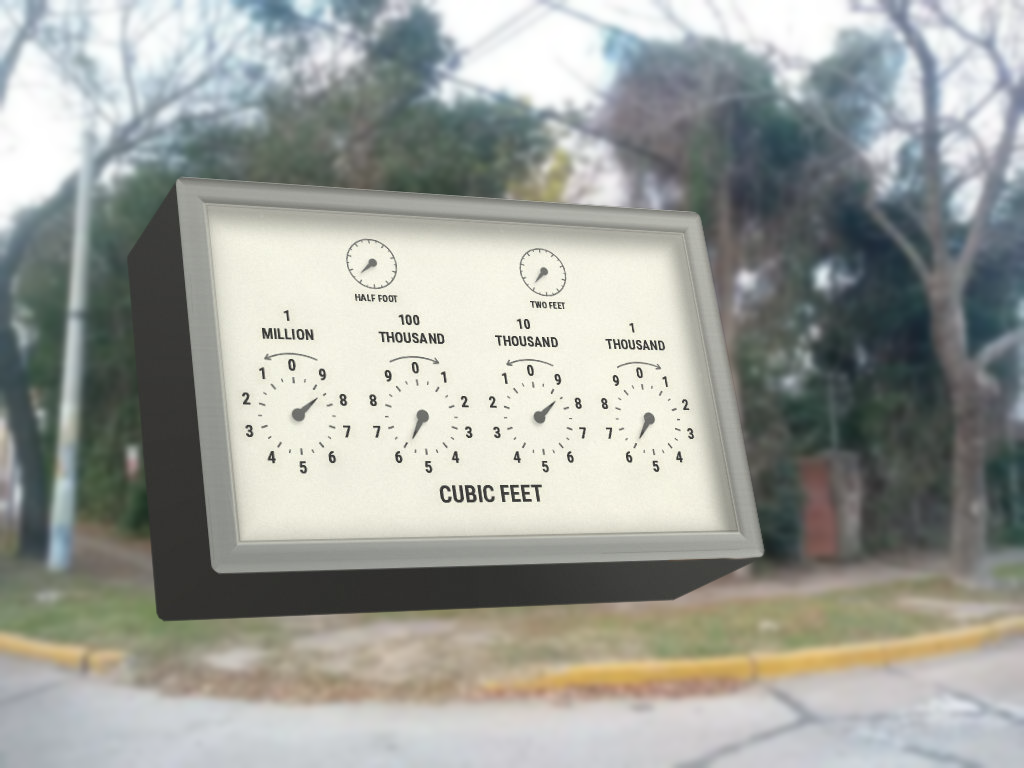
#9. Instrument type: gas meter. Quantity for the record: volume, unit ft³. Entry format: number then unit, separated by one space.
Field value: 858600 ft³
